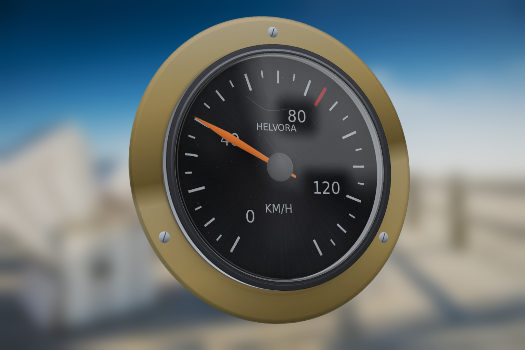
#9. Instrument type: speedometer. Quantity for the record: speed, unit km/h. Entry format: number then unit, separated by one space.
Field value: 40 km/h
